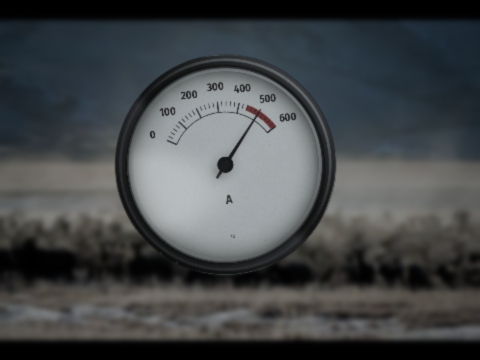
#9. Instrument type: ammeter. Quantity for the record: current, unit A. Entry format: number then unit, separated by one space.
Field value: 500 A
